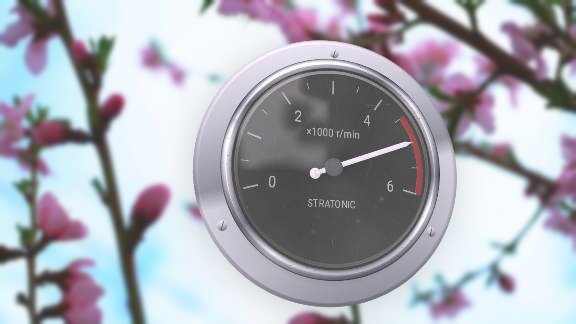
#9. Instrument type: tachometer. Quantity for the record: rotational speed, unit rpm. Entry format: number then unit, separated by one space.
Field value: 5000 rpm
